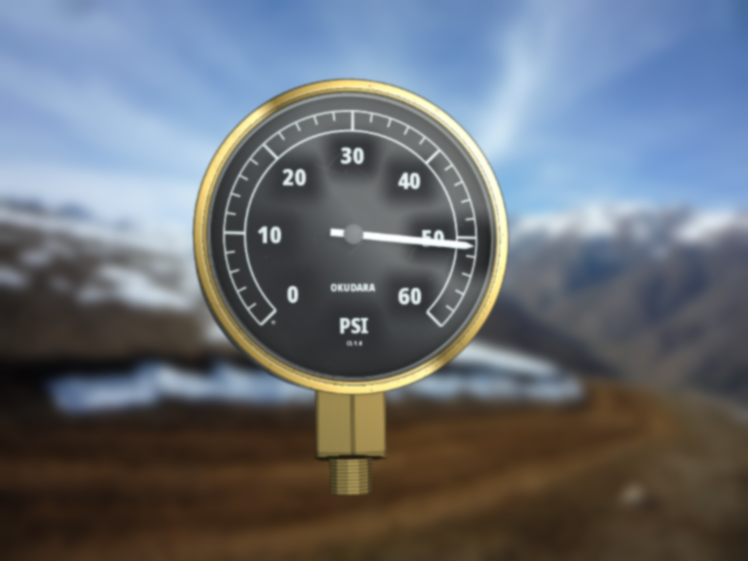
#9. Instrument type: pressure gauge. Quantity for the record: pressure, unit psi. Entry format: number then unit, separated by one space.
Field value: 51 psi
